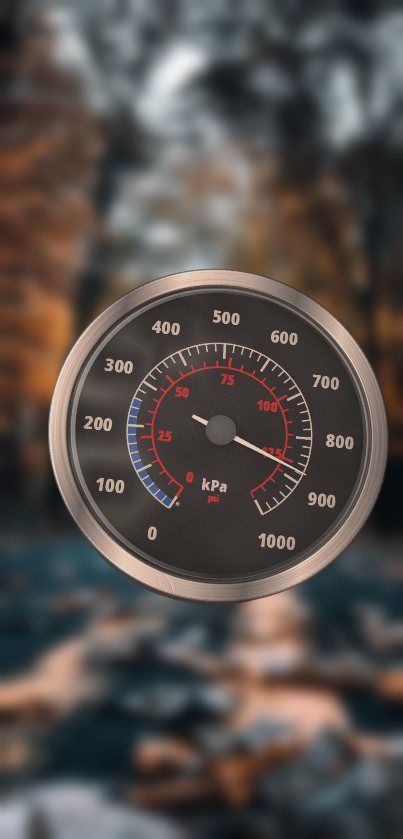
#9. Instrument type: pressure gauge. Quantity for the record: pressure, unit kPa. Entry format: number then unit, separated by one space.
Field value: 880 kPa
